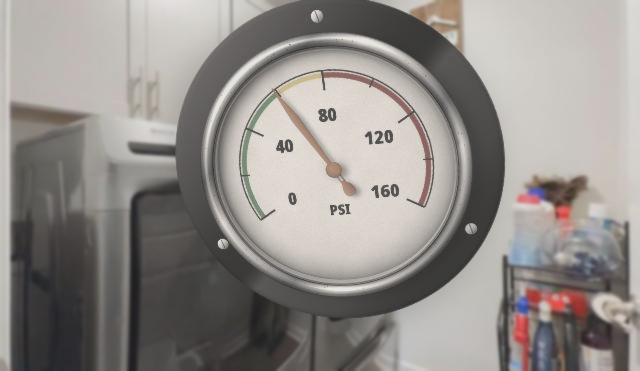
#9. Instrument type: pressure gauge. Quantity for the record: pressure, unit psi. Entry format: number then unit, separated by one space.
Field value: 60 psi
